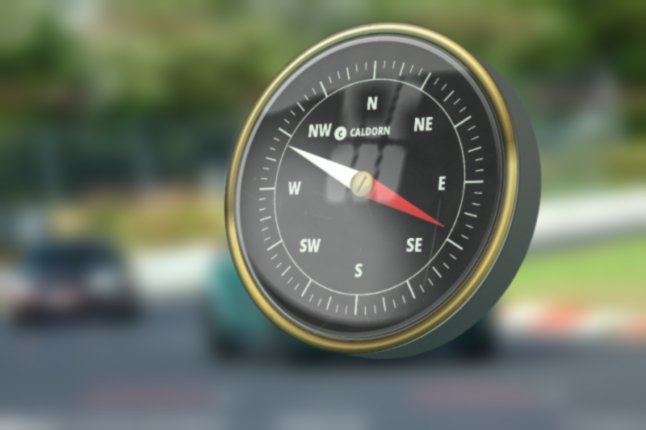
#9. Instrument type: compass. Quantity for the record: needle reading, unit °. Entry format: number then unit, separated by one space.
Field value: 115 °
